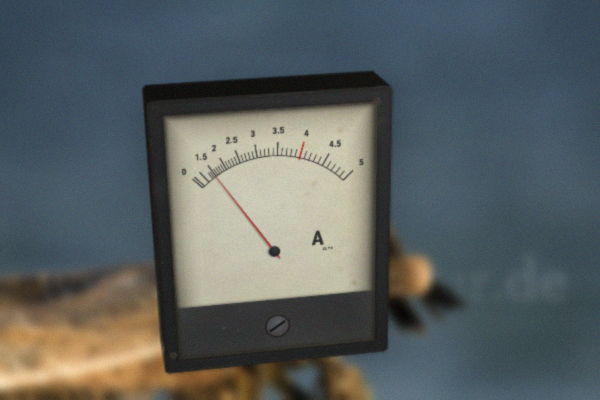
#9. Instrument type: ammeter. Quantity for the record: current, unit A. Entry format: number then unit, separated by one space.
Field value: 1.5 A
